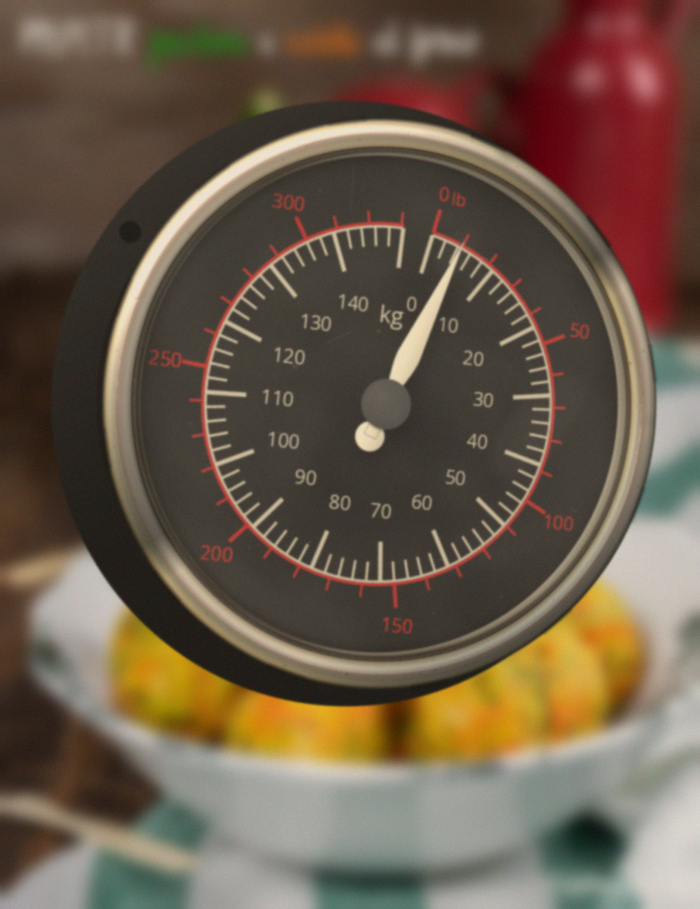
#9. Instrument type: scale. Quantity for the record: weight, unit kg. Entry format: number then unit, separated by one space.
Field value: 4 kg
